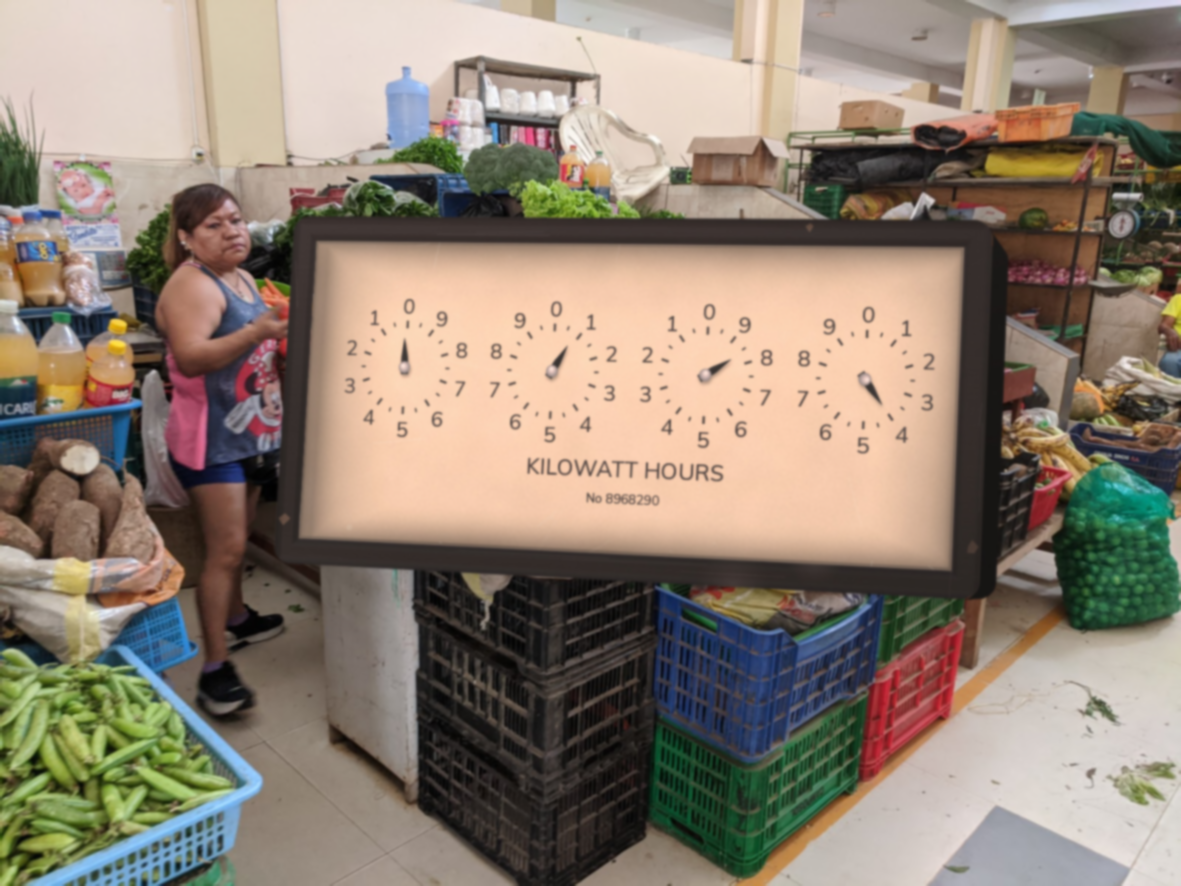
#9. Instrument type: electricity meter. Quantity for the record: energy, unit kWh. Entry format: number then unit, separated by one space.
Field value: 84 kWh
